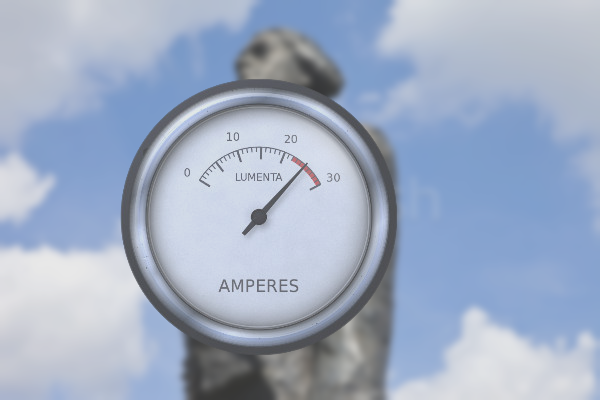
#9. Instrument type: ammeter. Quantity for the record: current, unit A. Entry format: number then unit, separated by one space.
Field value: 25 A
